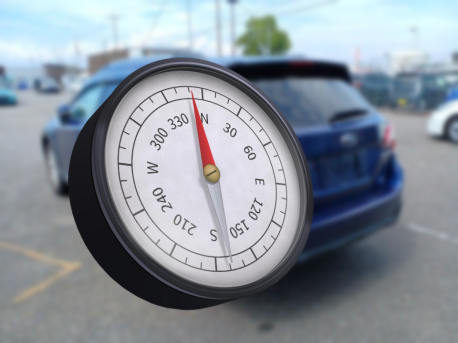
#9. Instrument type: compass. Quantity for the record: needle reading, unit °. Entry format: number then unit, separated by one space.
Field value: 350 °
